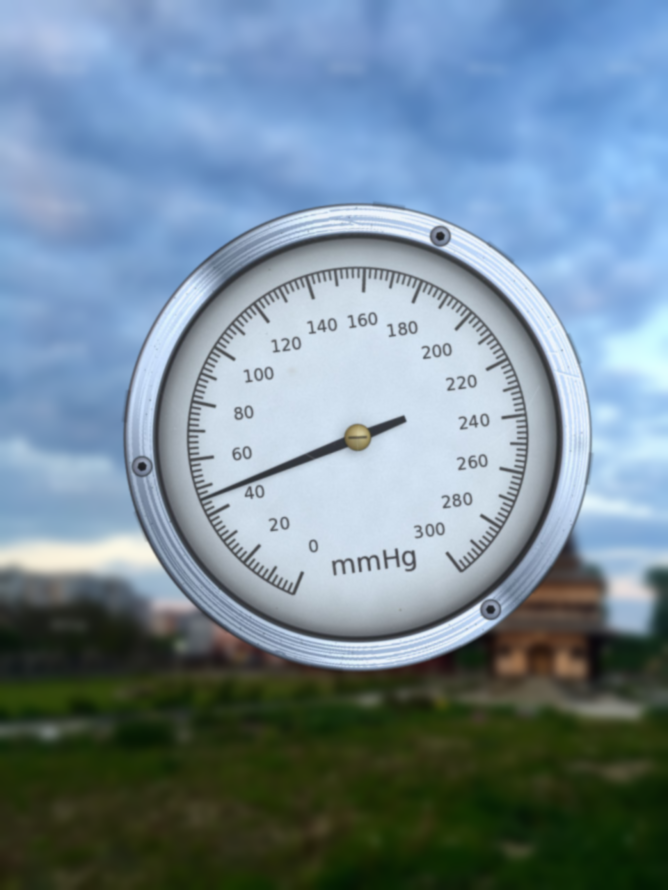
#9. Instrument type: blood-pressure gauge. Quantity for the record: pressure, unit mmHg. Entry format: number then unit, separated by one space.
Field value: 46 mmHg
